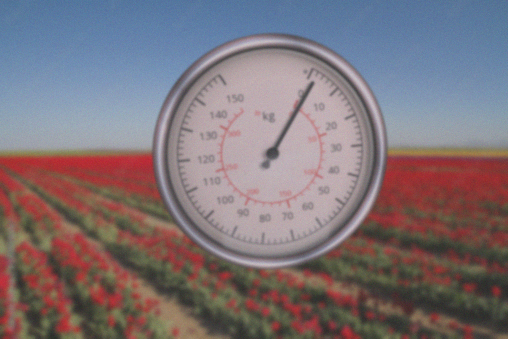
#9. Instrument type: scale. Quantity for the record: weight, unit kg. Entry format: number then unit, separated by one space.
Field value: 2 kg
